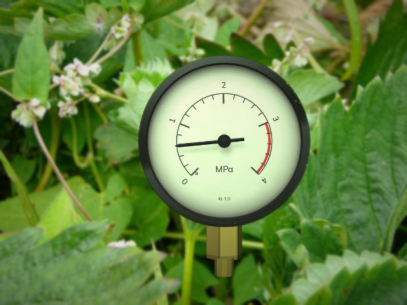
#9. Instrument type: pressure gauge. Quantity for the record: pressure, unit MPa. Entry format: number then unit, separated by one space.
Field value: 0.6 MPa
